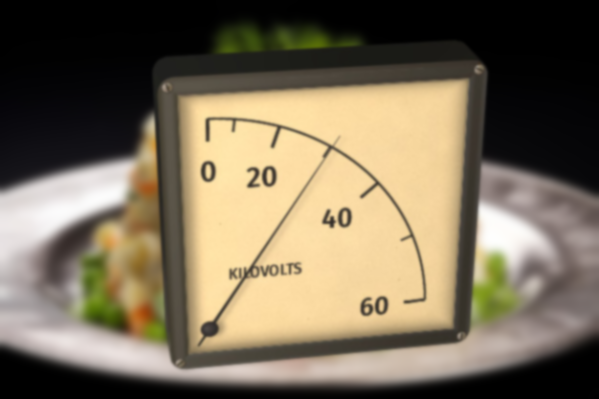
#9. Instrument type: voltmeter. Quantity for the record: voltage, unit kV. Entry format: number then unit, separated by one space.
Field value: 30 kV
